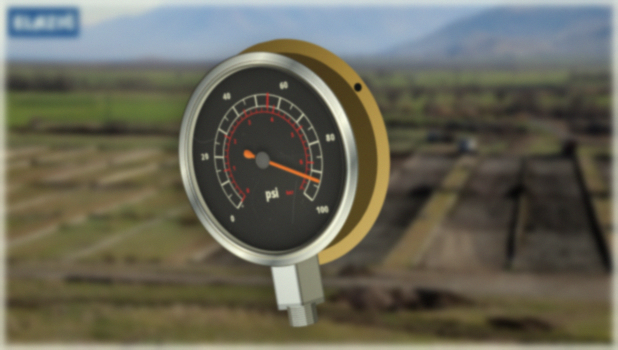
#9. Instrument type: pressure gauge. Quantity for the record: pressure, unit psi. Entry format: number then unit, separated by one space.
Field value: 92.5 psi
